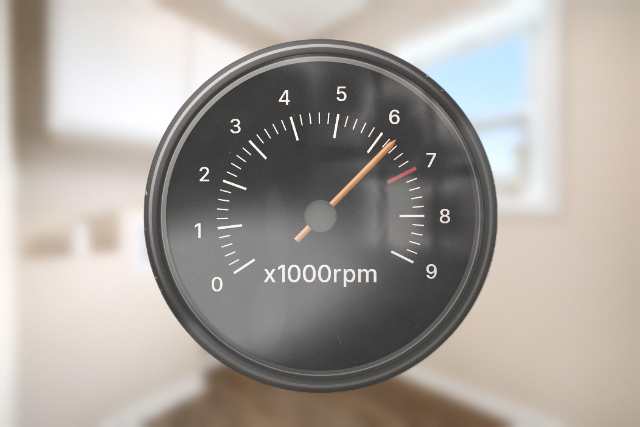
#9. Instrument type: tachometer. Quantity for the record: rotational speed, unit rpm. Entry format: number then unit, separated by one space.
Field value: 6300 rpm
